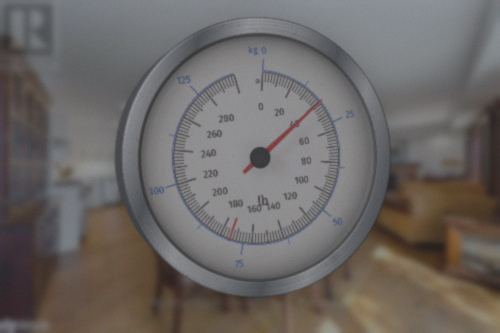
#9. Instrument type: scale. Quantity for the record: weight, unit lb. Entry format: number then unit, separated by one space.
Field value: 40 lb
